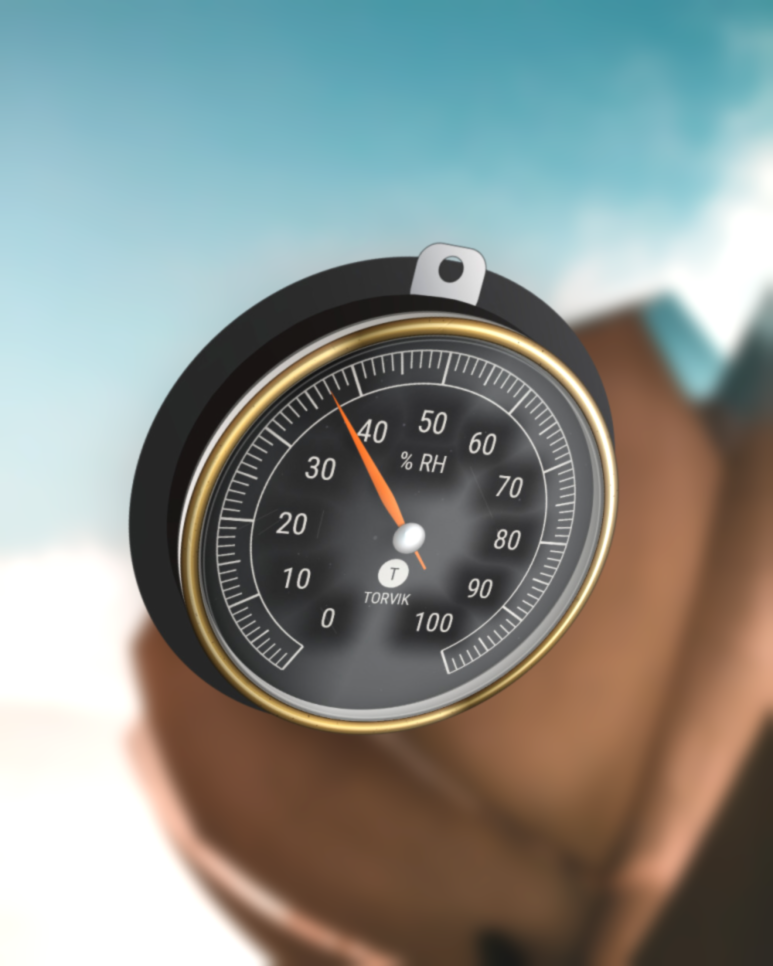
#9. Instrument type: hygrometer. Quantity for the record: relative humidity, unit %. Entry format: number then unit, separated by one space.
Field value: 37 %
